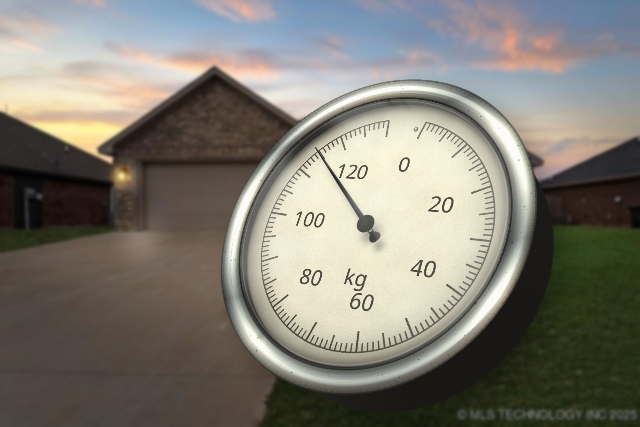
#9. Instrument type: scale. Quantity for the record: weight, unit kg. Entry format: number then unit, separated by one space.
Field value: 115 kg
